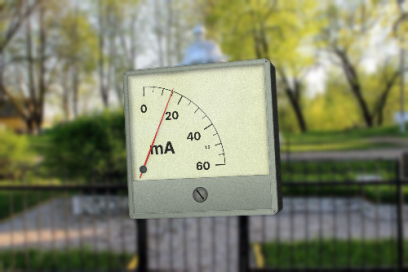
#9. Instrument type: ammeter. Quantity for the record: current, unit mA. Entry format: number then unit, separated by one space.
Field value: 15 mA
